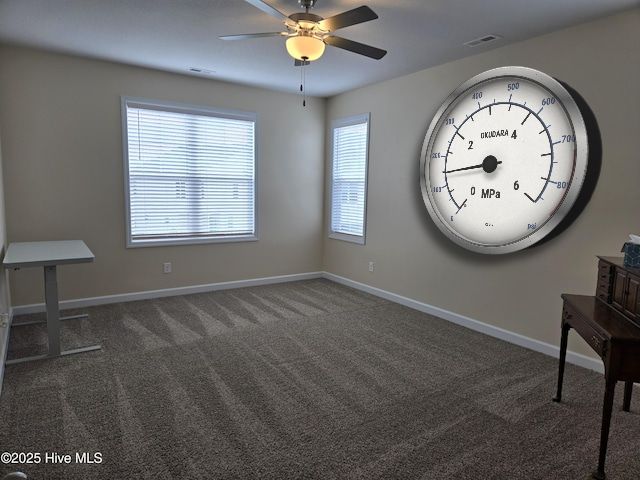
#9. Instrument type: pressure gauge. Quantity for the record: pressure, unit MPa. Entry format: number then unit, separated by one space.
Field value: 1 MPa
